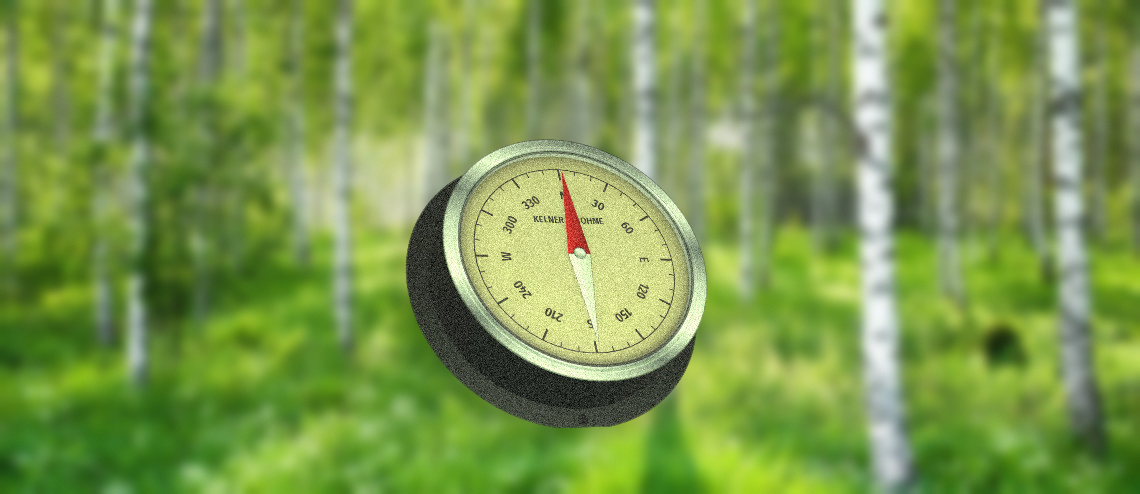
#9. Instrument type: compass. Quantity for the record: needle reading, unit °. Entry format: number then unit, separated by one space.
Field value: 0 °
